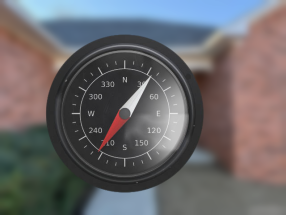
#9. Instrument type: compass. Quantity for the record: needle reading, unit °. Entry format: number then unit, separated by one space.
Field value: 215 °
